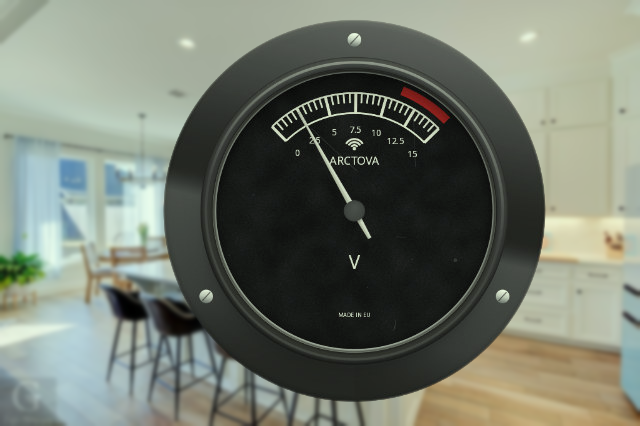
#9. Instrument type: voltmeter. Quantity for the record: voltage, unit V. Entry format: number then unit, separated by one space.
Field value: 2.5 V
